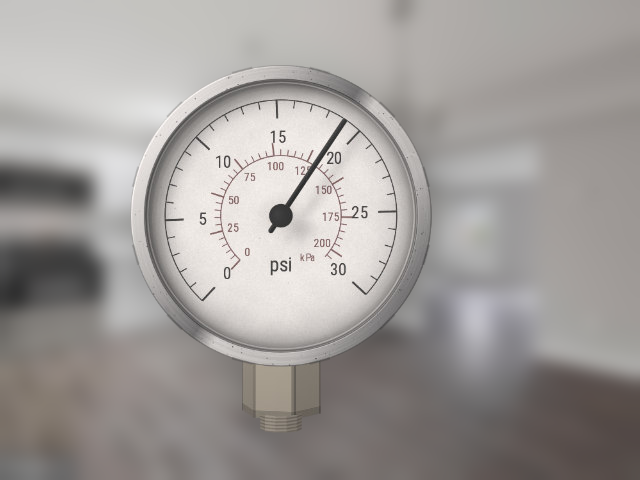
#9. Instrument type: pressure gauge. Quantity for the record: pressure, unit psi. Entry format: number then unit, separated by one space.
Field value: 19 psi
